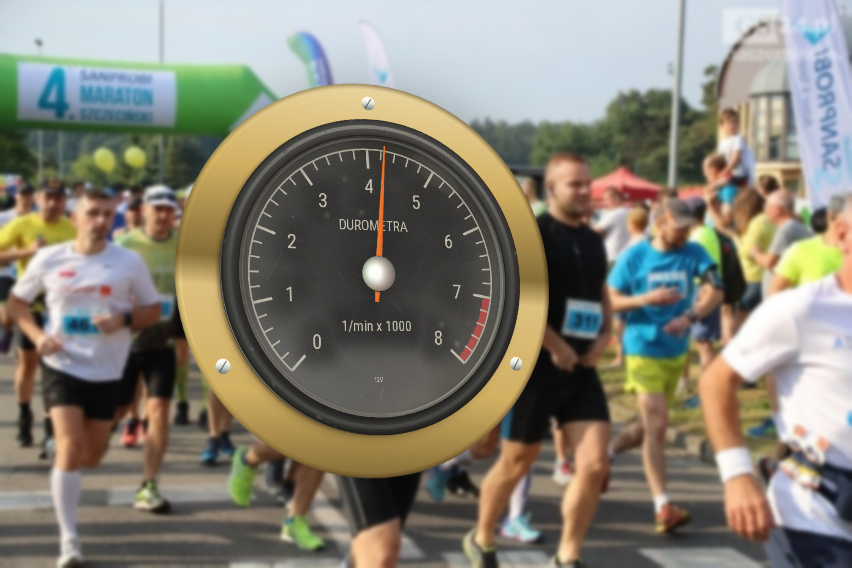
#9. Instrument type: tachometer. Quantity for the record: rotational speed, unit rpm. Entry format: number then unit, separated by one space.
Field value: 4200 rpm
